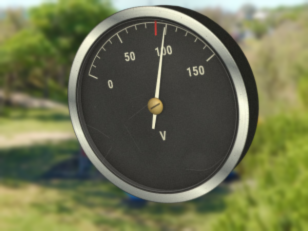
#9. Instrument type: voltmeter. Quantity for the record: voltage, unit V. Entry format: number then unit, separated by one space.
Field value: 100 V
